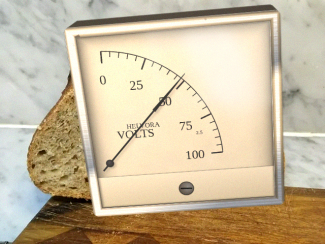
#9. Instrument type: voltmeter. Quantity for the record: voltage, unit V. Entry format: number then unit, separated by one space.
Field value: 47.5 V
